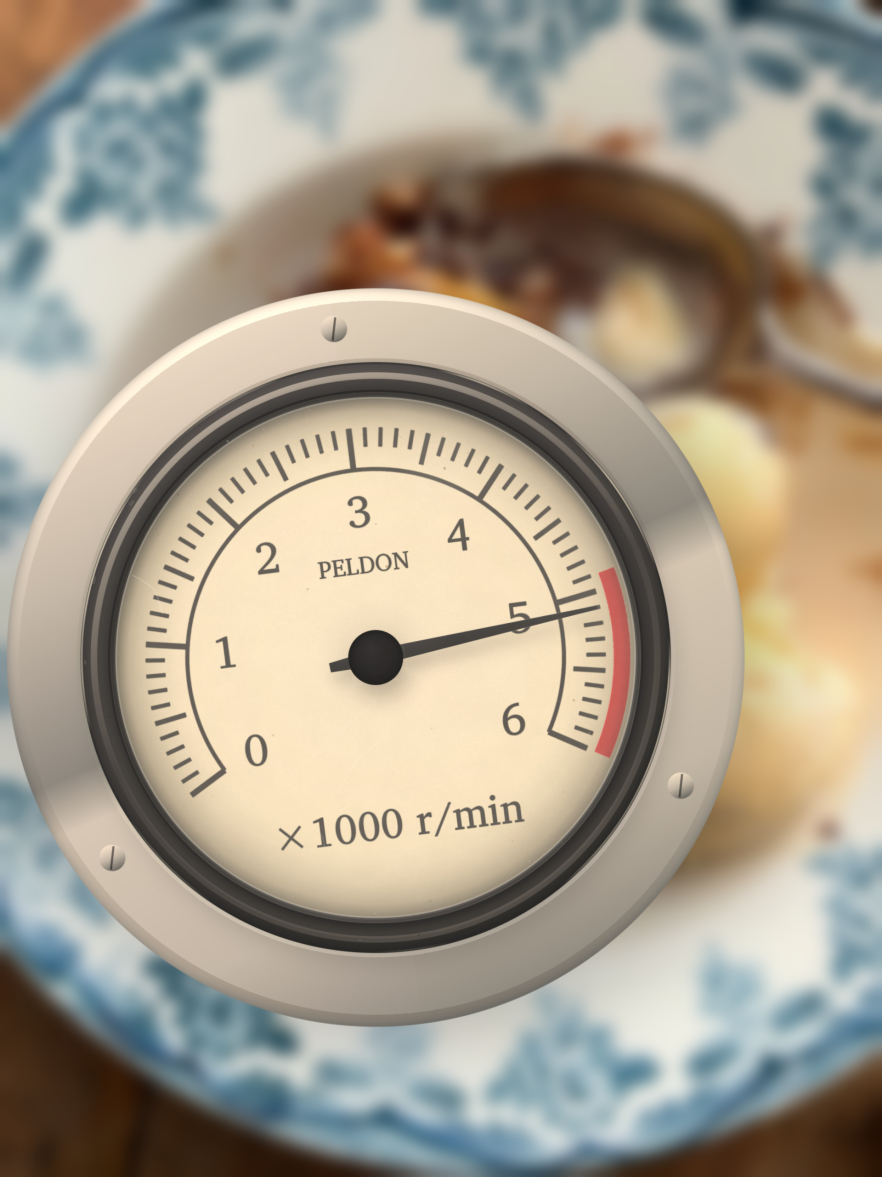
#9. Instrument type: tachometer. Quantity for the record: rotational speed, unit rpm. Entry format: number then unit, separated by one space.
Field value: 5100 rpm
